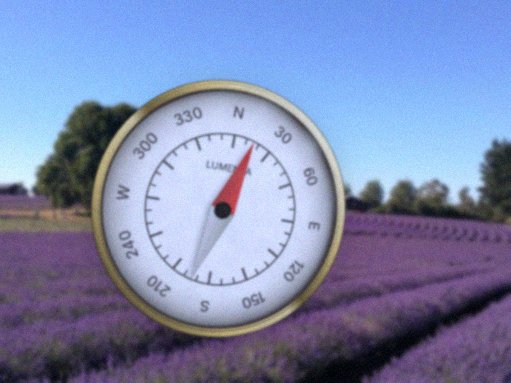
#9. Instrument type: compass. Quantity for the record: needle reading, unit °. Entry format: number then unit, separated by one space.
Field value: 15 °
